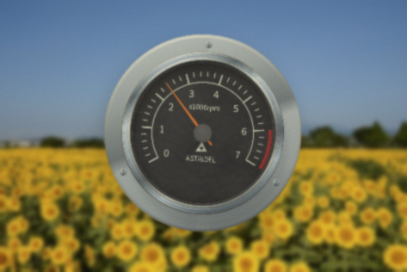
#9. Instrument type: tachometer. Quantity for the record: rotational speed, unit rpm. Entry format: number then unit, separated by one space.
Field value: 2400 rpm
